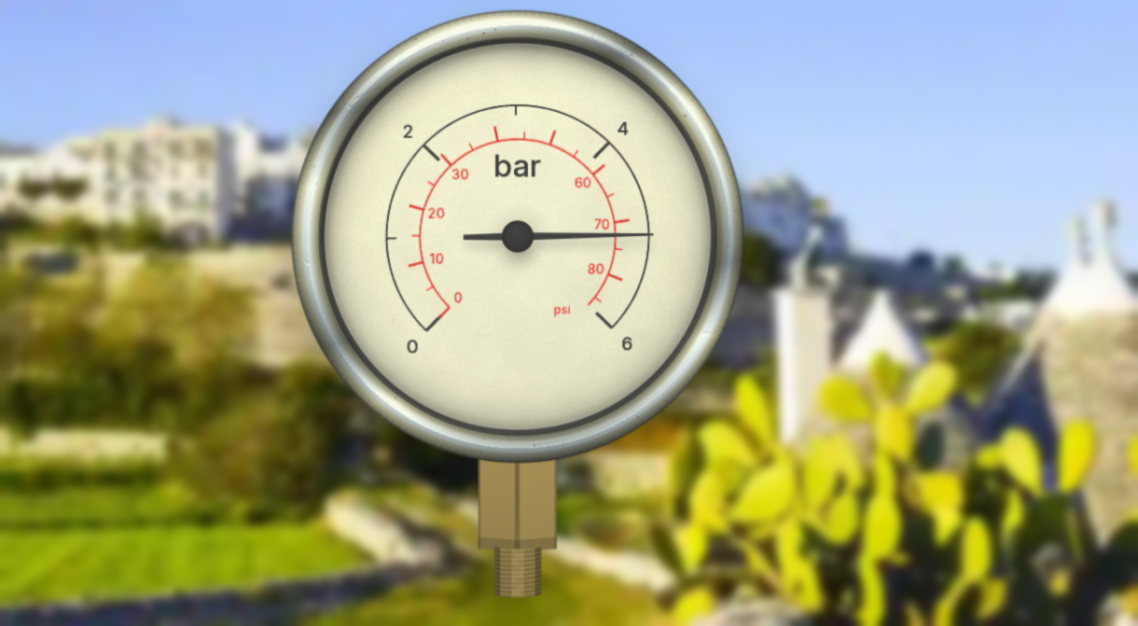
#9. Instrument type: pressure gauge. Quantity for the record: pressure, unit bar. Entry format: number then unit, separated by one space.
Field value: 5 bar
